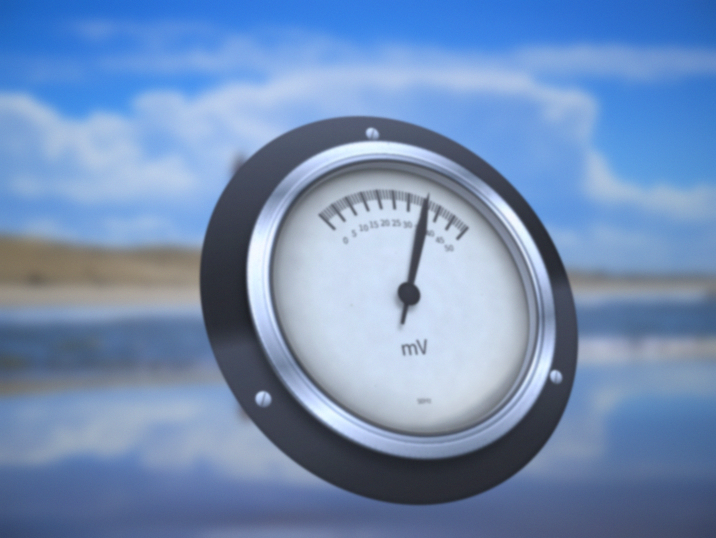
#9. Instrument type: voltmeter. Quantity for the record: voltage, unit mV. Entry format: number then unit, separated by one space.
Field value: 35 mV
